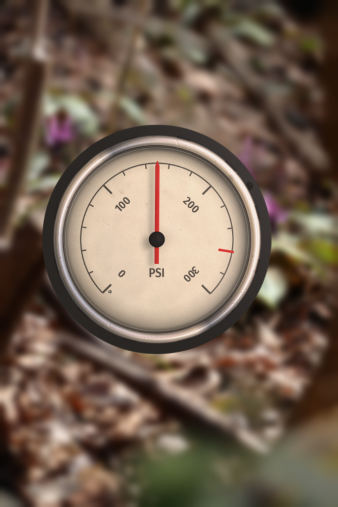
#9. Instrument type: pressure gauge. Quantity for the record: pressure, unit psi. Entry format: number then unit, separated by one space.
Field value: 150 psi
